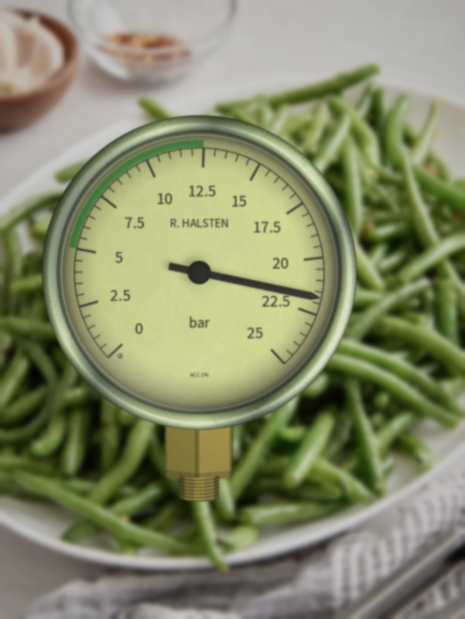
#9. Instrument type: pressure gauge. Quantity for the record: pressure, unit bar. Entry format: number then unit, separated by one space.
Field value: 21.75 bar
